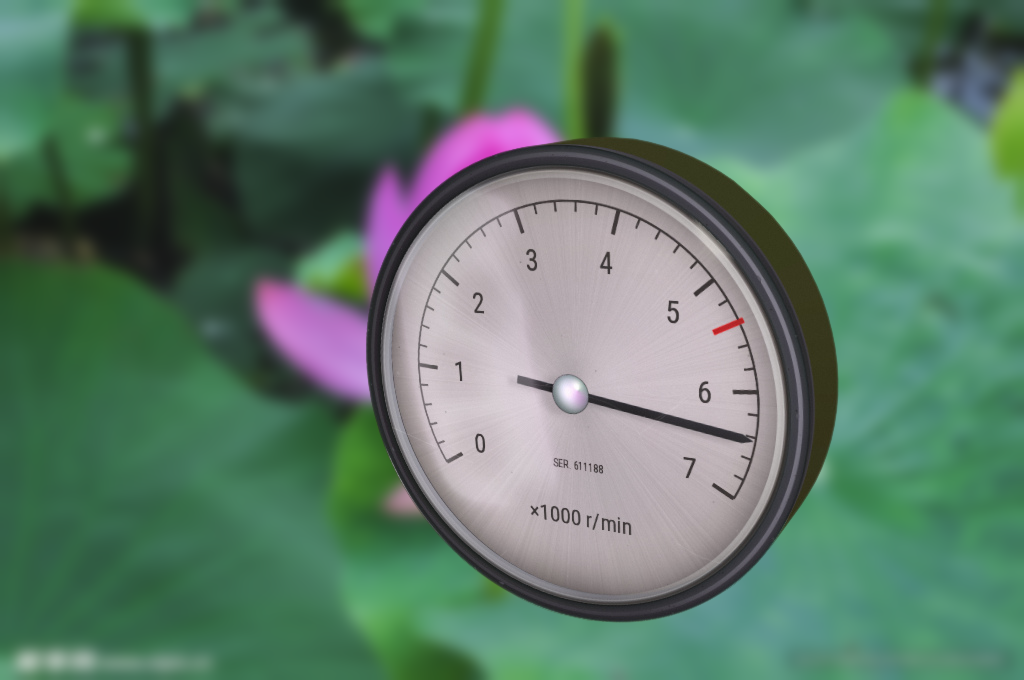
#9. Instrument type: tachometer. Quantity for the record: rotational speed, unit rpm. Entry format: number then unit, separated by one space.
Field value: 6400 rpm
